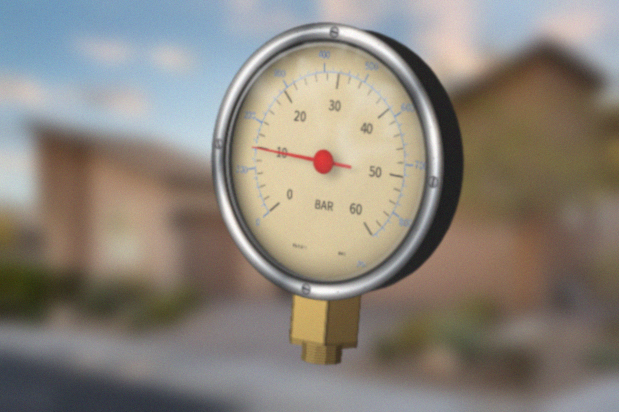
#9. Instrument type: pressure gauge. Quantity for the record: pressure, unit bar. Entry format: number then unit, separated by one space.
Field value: 10 bar
